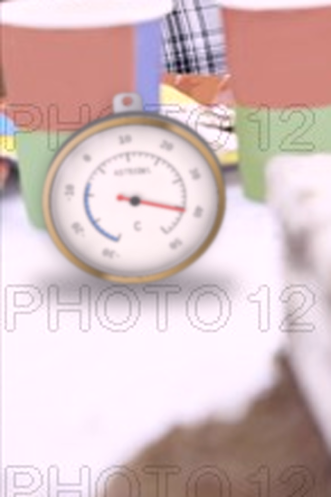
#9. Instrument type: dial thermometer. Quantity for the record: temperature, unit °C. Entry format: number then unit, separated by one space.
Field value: 40 °C
